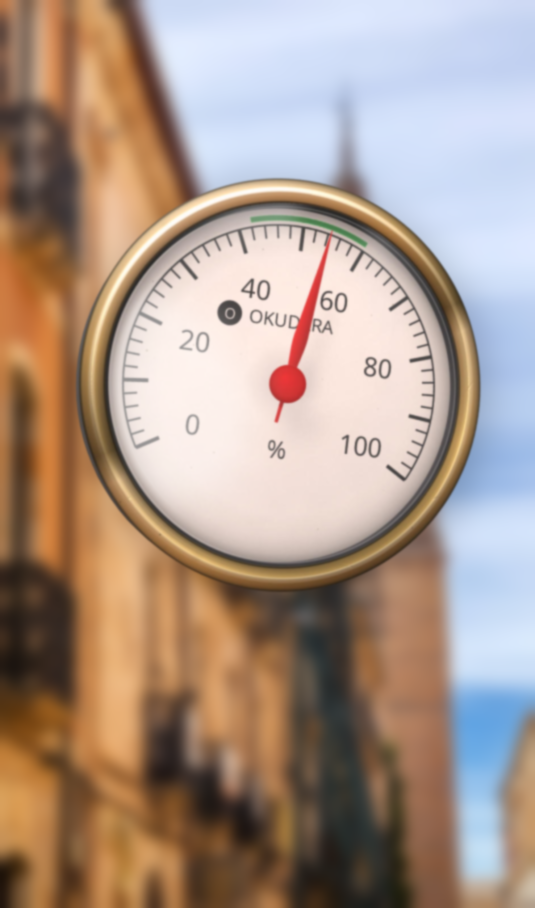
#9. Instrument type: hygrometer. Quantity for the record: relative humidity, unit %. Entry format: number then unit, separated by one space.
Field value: 54 %
